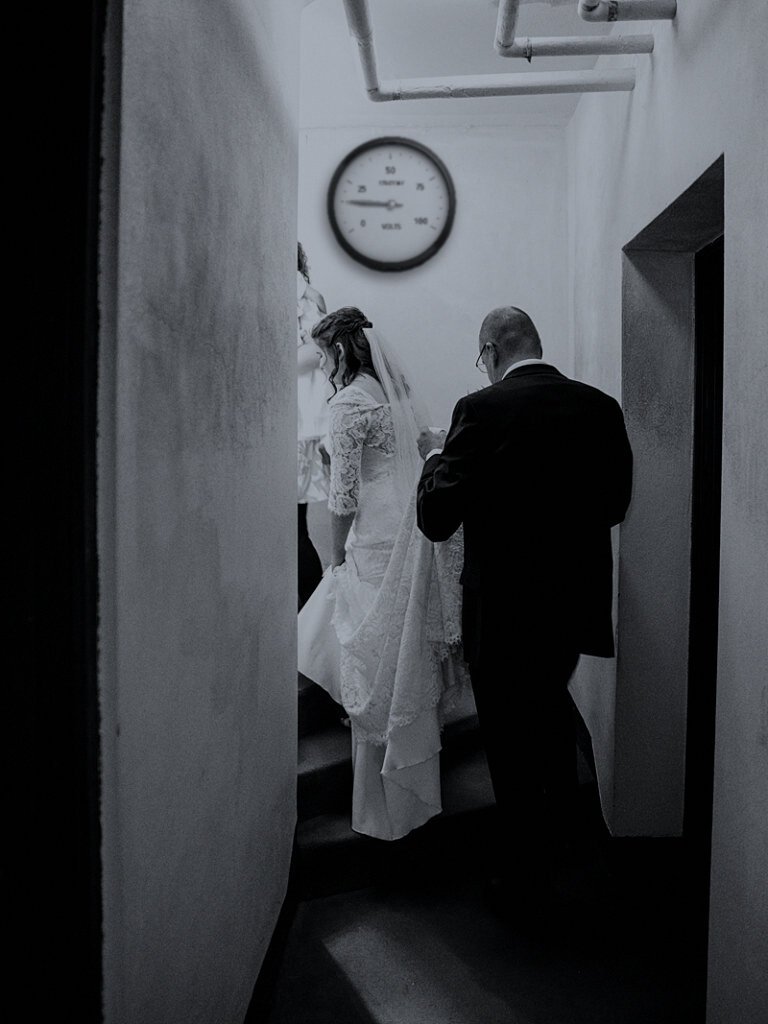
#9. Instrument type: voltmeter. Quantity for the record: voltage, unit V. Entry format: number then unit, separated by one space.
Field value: 15 V
